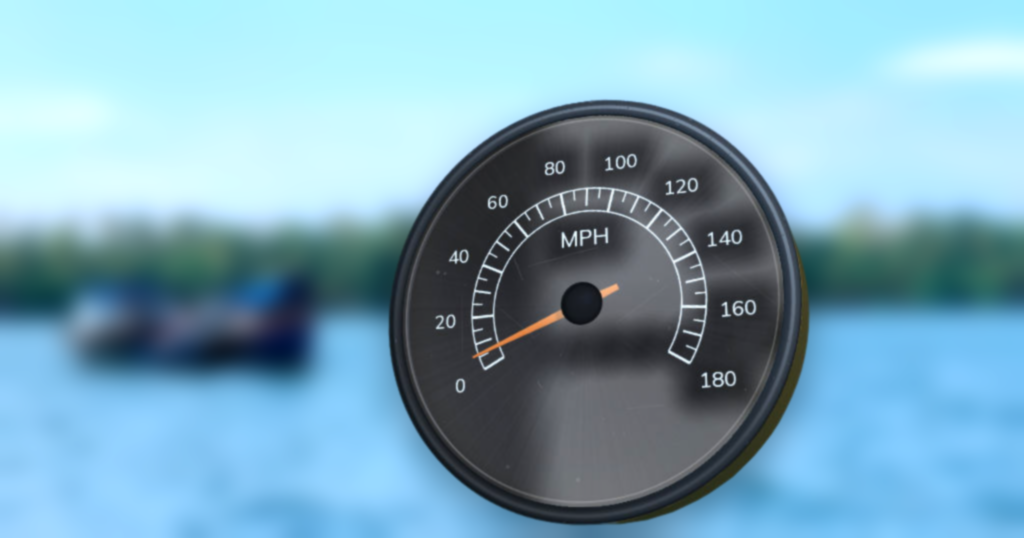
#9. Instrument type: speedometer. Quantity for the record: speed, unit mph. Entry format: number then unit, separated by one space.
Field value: 5 mph
